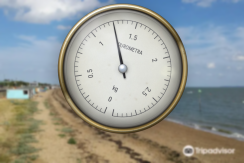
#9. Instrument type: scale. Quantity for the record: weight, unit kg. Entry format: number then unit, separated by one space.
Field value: 1.25 kg
